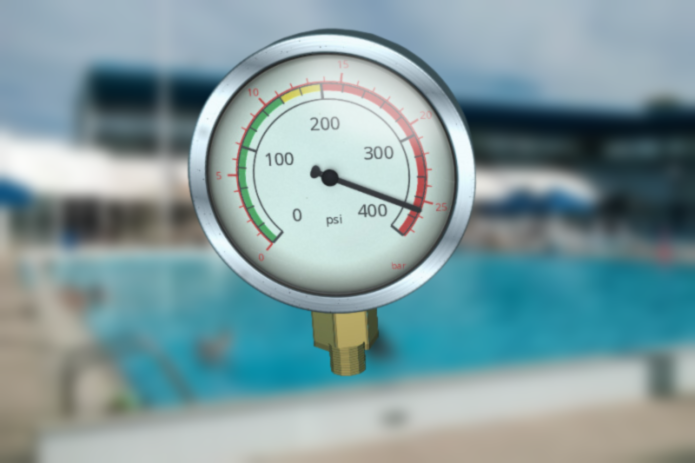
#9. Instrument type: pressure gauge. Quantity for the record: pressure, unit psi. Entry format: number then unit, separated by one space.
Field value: 370 psi
